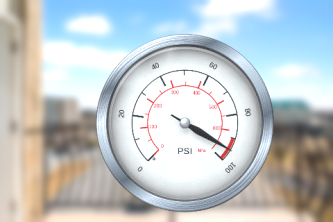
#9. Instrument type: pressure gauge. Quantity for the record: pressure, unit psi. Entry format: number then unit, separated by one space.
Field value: 95 psi
